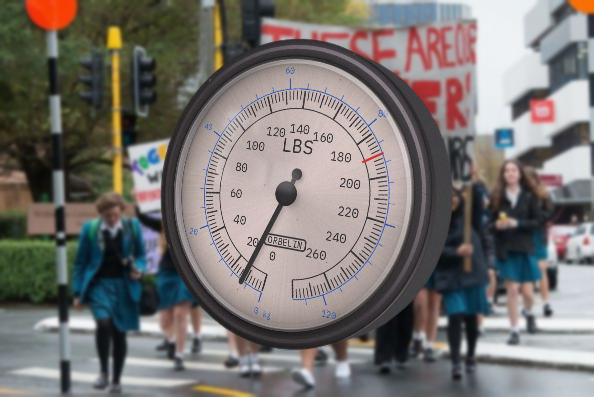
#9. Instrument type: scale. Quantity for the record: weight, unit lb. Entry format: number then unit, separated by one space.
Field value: 10 lb
